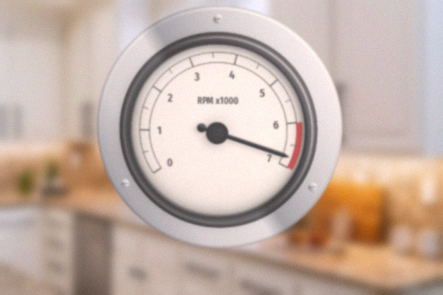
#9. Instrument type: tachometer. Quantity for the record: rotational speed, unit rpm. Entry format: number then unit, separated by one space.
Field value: 6750 rpm
